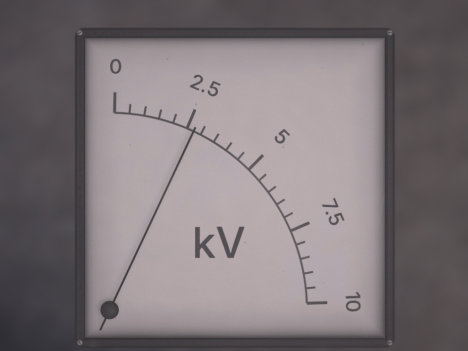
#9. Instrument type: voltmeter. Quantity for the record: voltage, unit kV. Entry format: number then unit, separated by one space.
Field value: 2.75 kV
